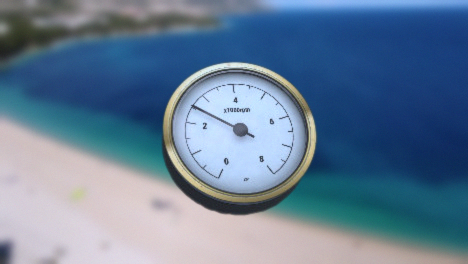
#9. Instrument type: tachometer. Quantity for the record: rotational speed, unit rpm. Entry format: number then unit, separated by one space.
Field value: 2500 rpm
